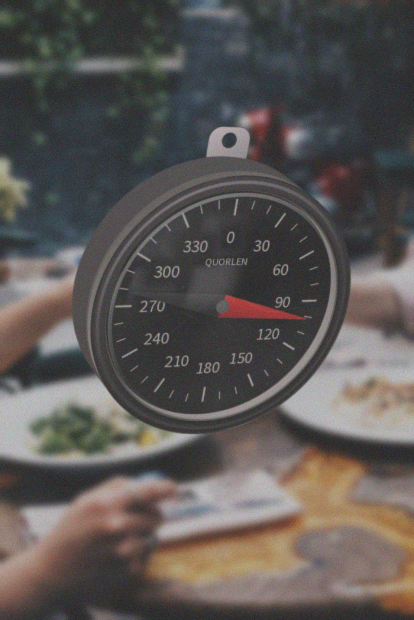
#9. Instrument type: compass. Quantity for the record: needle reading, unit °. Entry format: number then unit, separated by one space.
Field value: 100 °
